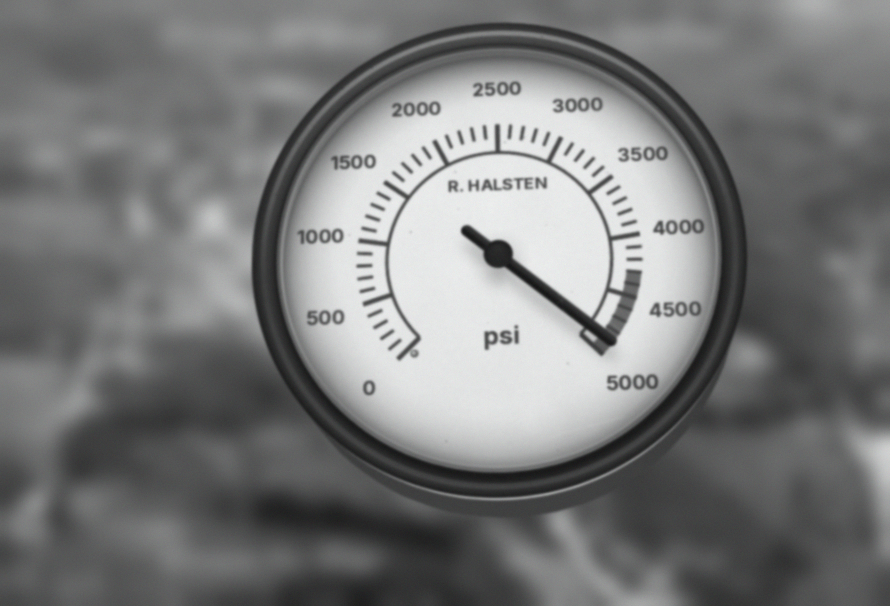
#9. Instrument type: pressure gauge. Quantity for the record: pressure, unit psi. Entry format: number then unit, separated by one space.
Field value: 4900 psi
